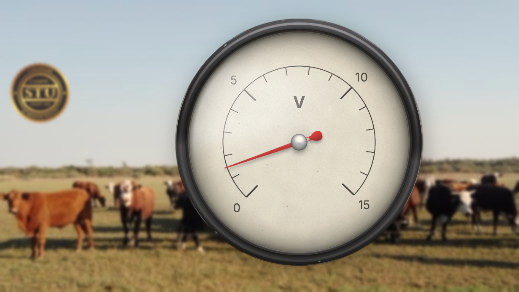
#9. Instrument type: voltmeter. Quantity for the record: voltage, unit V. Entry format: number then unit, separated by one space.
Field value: 1.5 V
